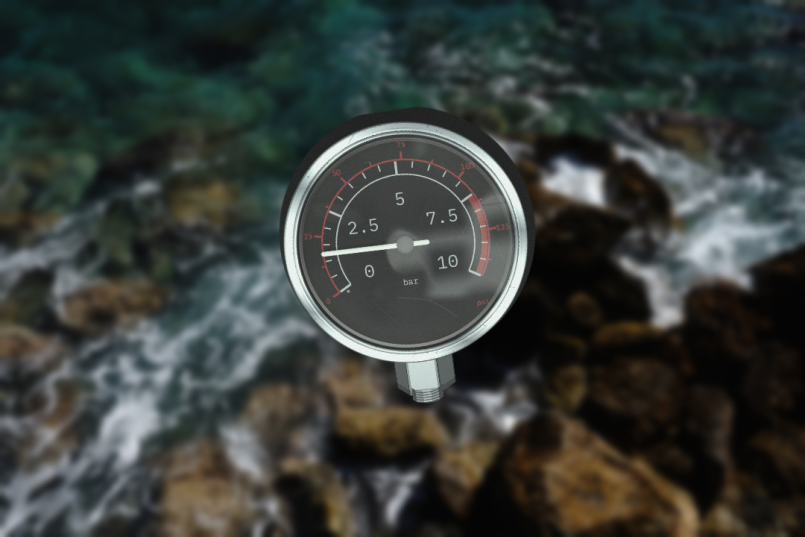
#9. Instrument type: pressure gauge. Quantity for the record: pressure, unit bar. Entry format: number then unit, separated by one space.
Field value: 1.25 bar
